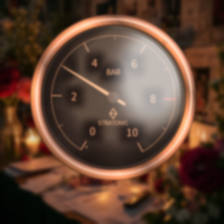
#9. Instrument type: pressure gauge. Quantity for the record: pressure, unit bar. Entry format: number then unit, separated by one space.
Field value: 3 bar
